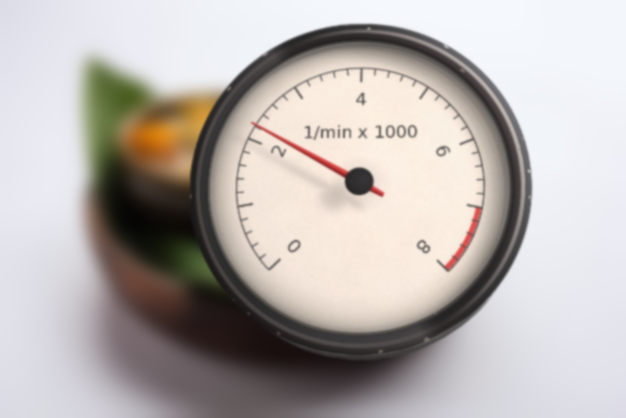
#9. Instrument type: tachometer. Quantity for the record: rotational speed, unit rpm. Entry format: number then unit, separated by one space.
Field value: 2200 rpm
